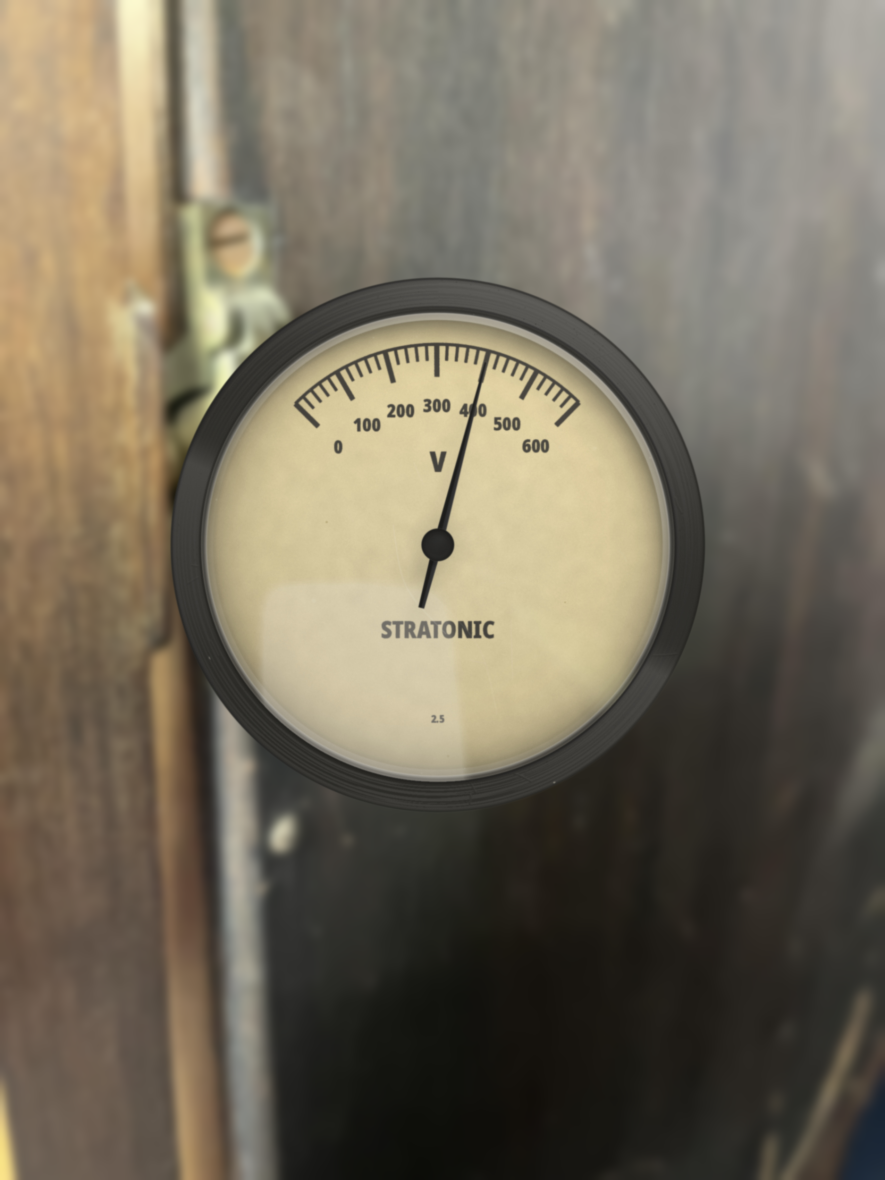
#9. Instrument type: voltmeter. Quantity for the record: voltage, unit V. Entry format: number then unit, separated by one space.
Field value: 400 V
